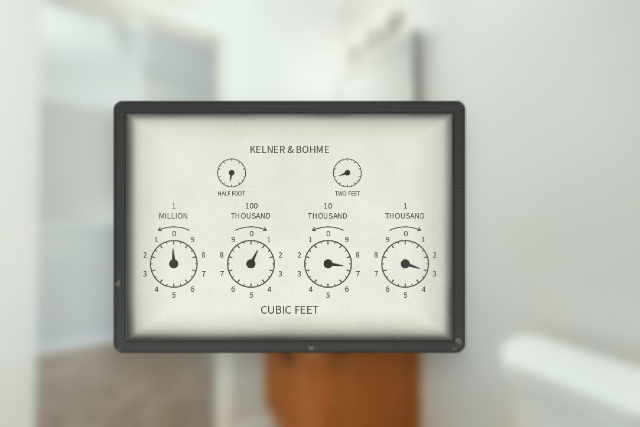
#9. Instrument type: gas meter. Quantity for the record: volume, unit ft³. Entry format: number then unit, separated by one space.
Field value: 7300 ft³
